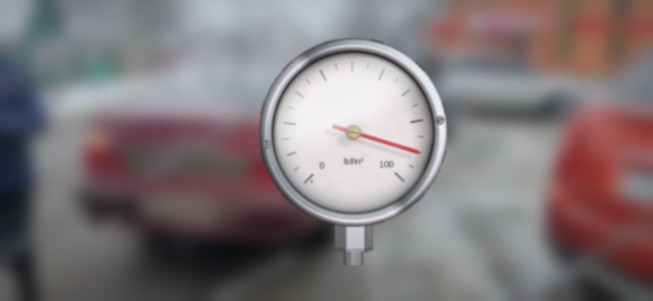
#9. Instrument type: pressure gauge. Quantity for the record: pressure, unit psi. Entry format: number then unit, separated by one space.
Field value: 90 psi
